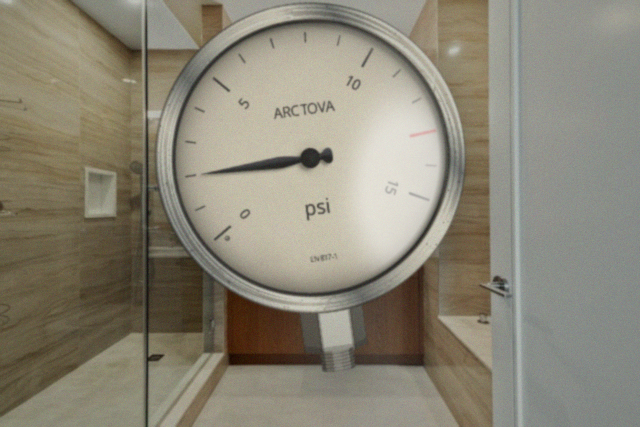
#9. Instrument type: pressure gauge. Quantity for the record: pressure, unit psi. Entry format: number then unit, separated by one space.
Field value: 2 psi
